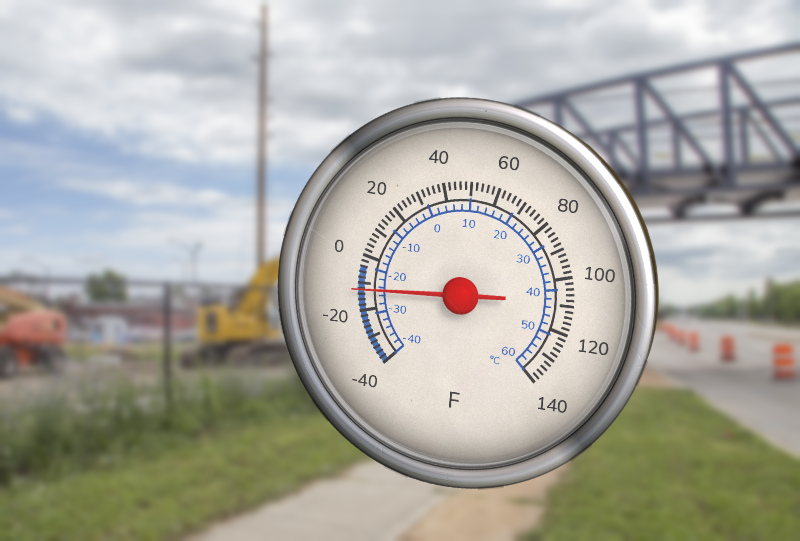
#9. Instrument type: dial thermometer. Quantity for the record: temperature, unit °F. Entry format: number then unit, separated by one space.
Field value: -12 °F
